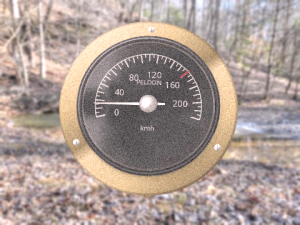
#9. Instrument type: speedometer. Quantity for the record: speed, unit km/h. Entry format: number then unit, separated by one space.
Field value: 15 km/h
